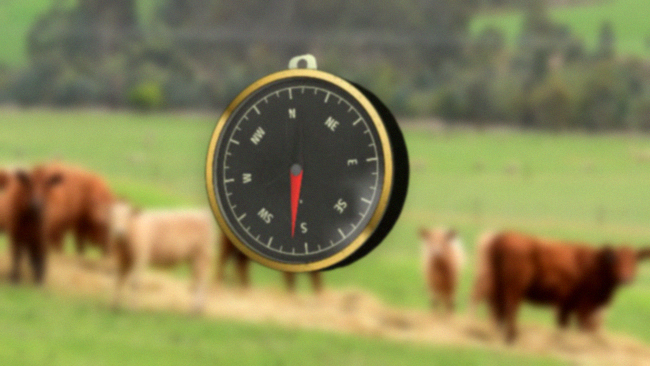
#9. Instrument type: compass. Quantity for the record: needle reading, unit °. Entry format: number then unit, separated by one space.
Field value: 190 °
